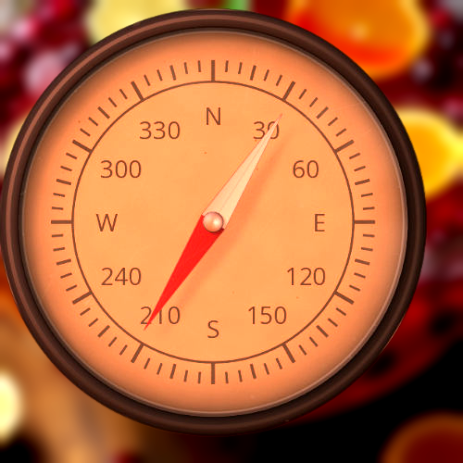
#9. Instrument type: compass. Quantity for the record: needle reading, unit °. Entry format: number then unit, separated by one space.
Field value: 212.5 °
